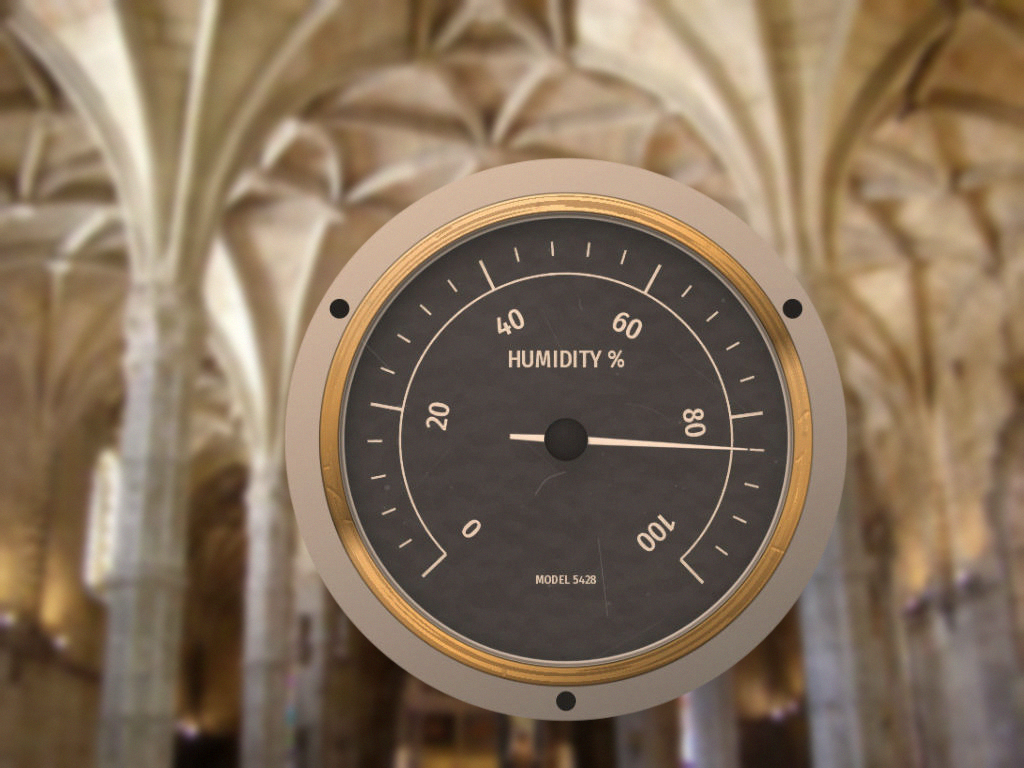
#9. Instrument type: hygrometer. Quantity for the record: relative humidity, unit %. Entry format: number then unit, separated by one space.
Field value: 84 %
